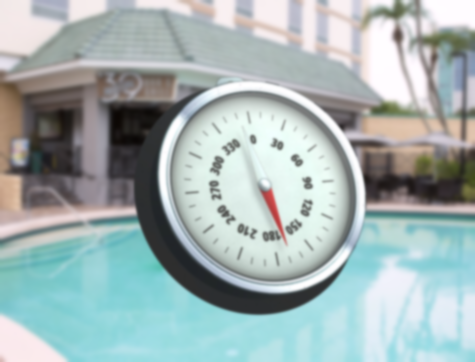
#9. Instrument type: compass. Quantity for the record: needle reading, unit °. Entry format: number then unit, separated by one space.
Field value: 170 °
